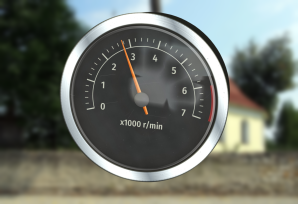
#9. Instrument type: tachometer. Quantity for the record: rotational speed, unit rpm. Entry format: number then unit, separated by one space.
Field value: 2800 rpm
